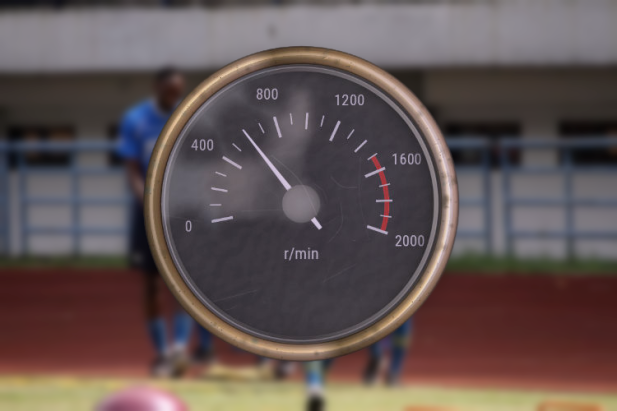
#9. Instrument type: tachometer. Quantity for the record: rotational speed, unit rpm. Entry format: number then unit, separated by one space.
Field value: 600 rpm
